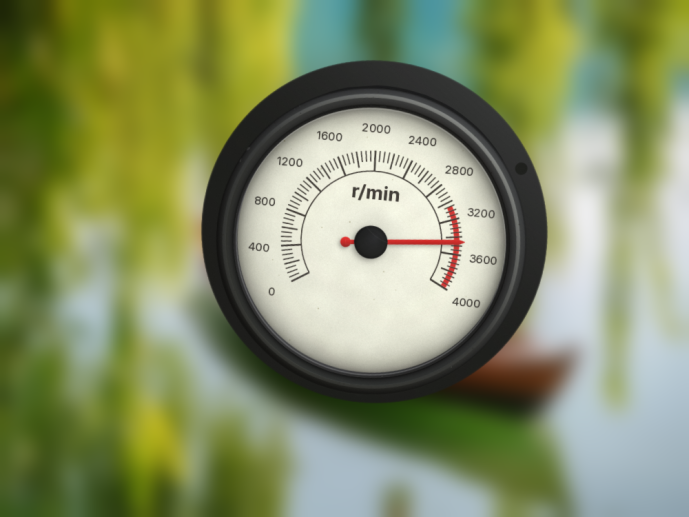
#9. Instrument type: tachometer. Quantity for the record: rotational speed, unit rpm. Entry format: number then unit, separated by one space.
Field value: 3450 rpm
